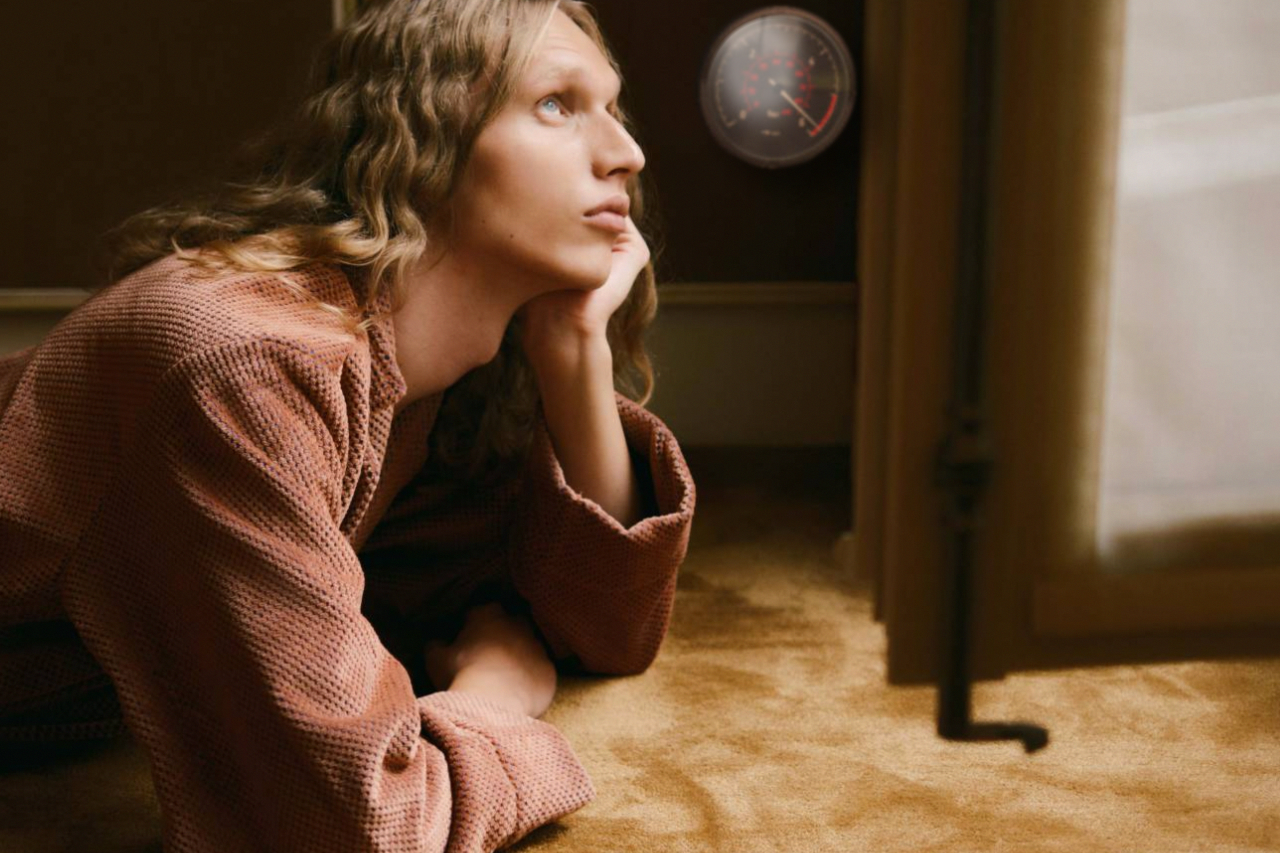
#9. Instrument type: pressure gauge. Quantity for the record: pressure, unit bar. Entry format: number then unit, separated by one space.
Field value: 5.8 bar
